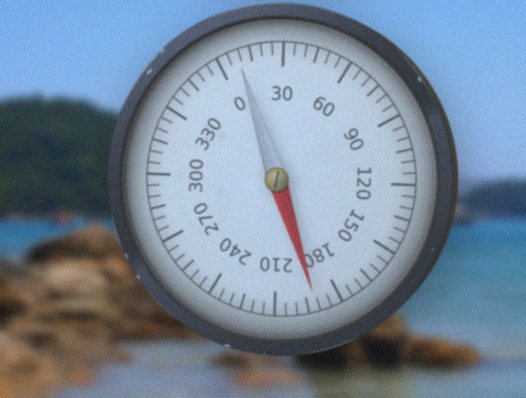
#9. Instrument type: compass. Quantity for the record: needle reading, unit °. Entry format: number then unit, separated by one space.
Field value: 190 °
